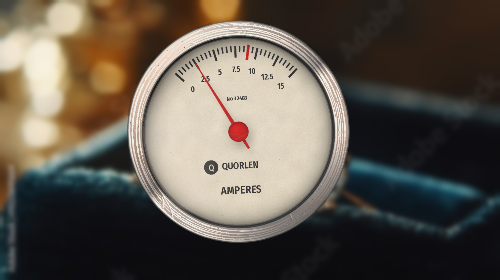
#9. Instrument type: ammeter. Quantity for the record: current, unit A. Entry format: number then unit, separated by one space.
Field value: 2.5 A
